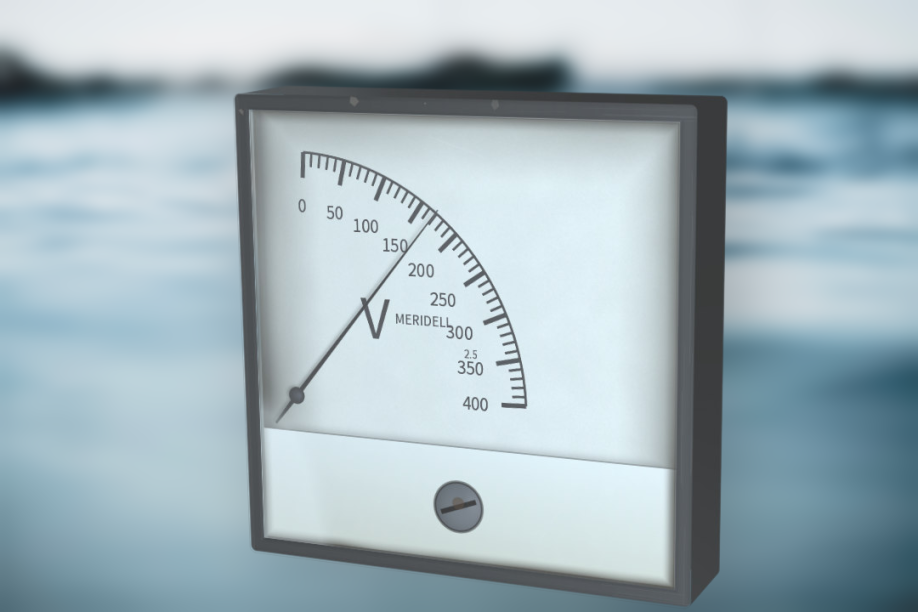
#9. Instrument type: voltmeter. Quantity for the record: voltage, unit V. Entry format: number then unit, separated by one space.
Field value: 170 V
